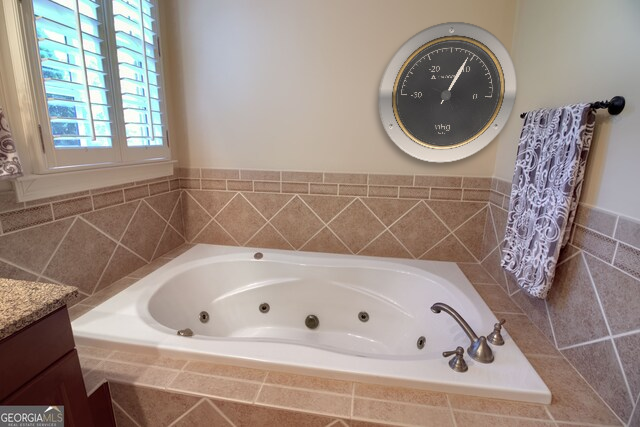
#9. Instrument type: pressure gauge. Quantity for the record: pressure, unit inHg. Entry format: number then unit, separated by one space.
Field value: -11 inHg
